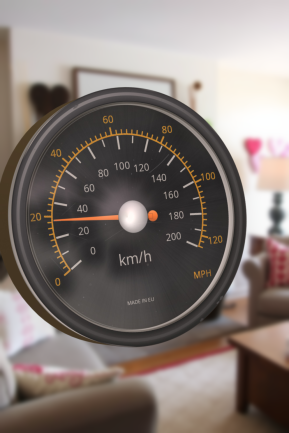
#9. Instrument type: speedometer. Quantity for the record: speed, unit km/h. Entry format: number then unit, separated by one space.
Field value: 30 km/h
